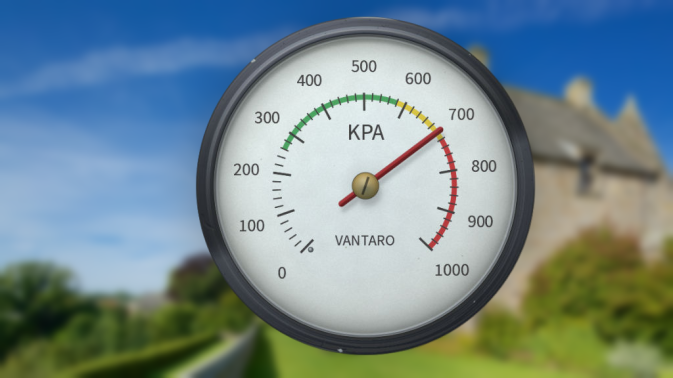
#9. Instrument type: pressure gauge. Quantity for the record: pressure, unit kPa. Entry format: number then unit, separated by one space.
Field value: 700 kPa
